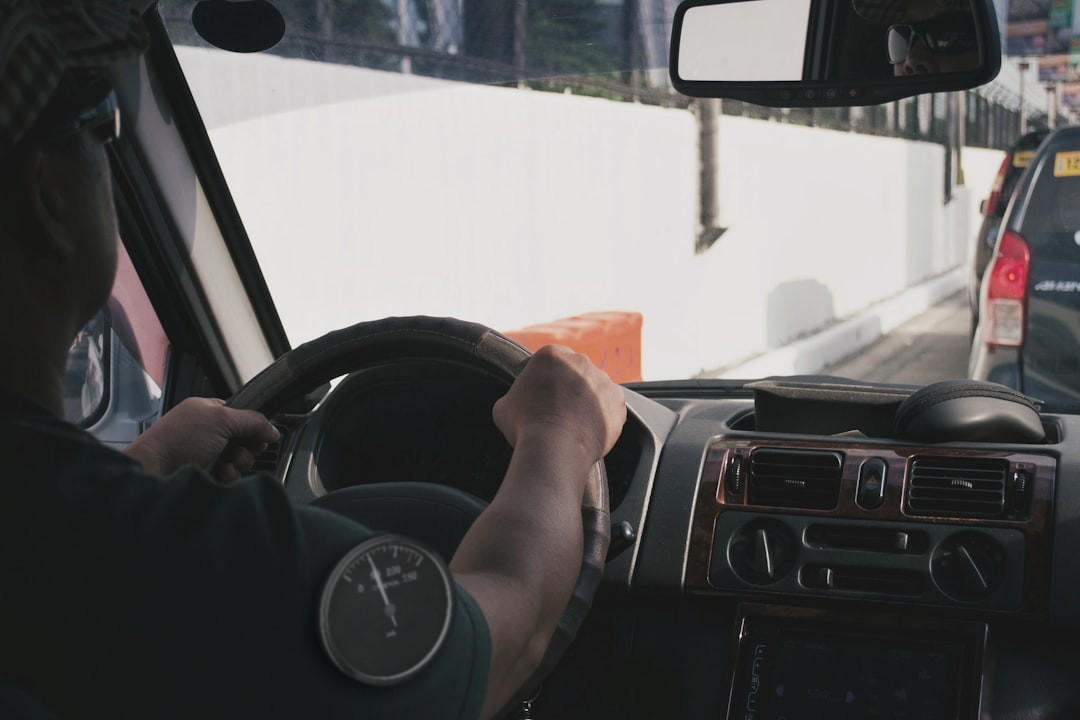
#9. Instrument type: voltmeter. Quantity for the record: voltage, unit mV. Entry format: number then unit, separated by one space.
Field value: 50 mV
